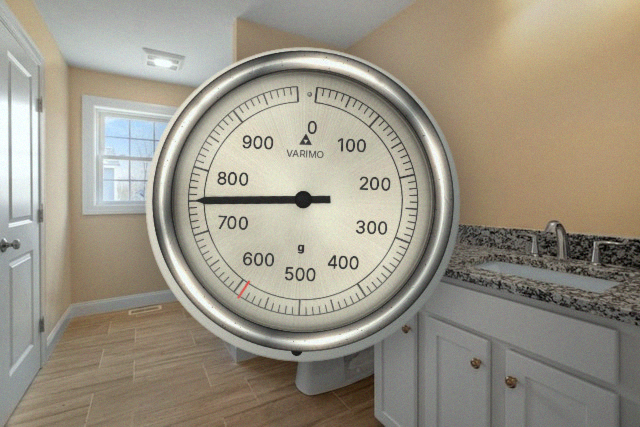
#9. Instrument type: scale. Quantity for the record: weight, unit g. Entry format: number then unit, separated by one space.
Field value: 750 g
